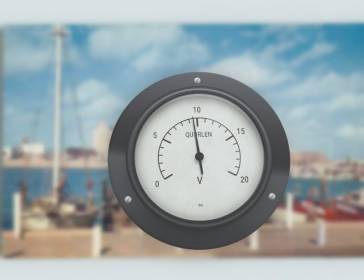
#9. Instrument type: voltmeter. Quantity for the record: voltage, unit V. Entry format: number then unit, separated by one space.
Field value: 9.5 V
